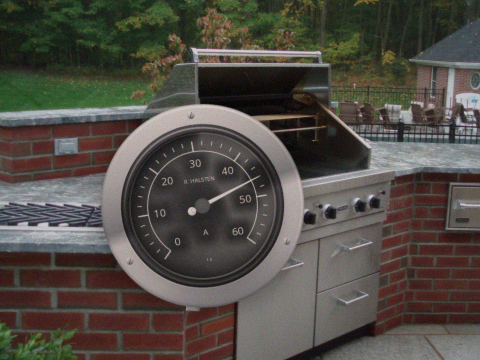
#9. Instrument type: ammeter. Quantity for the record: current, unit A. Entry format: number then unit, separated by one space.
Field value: 46 A
